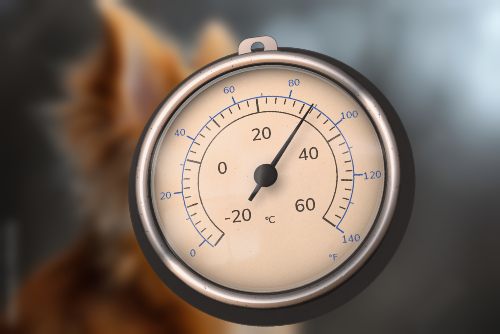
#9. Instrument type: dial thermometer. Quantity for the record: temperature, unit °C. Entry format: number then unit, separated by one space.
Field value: 32 °C
